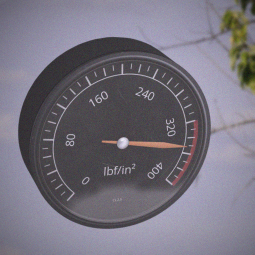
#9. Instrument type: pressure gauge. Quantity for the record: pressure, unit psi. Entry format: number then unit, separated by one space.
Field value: 350 psi
